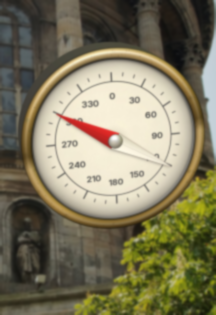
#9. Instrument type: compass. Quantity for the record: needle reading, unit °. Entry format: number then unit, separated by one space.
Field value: 300 °
